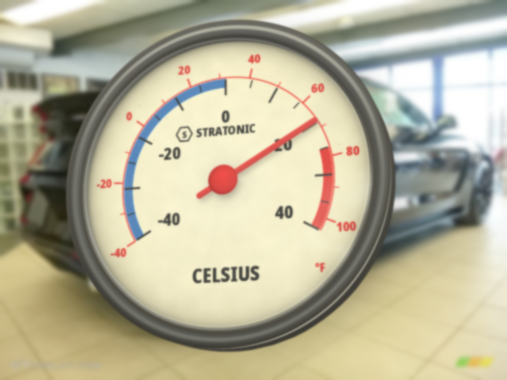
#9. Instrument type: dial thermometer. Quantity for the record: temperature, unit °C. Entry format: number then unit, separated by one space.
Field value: 20 °C
